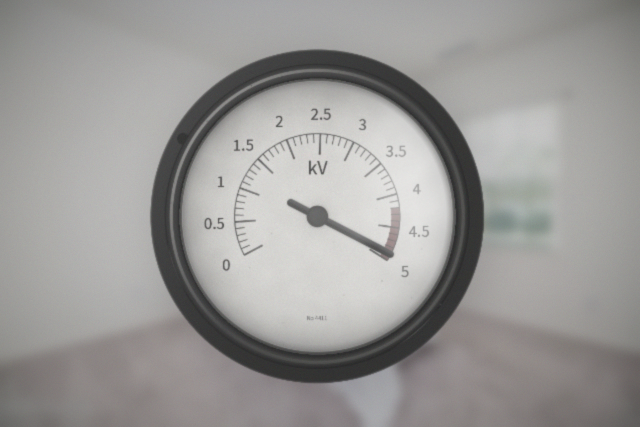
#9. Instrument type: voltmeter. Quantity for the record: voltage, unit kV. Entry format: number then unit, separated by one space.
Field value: 4.9 kV
